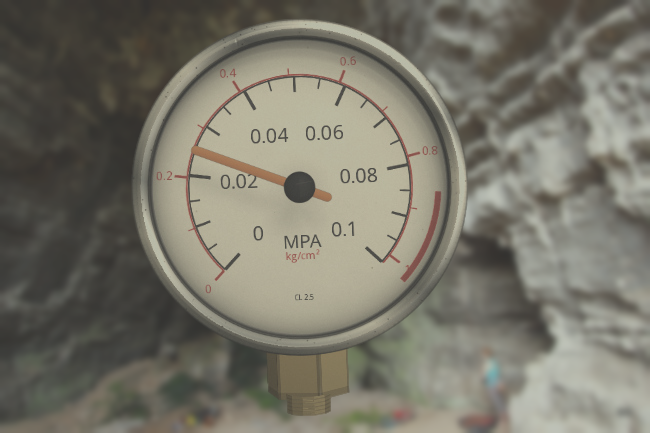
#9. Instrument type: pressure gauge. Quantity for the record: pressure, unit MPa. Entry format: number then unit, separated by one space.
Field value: 0.025 MPa
